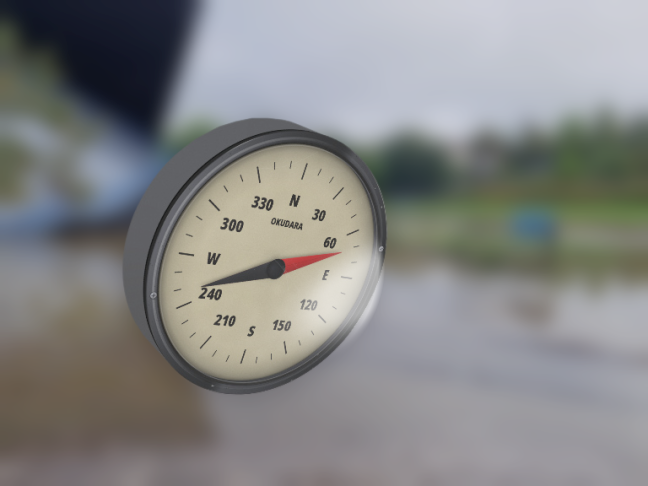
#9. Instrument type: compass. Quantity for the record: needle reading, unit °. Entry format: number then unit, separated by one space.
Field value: 70 °
